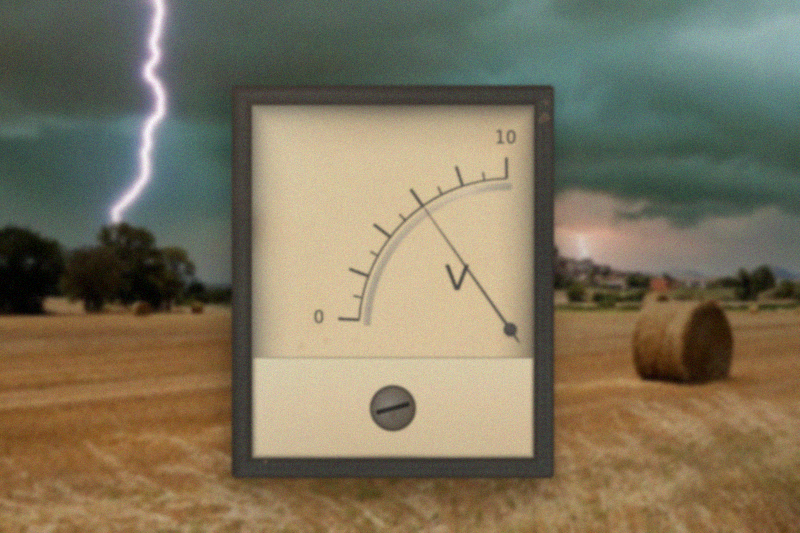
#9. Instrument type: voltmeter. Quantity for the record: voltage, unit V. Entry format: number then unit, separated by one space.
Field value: 6 V
